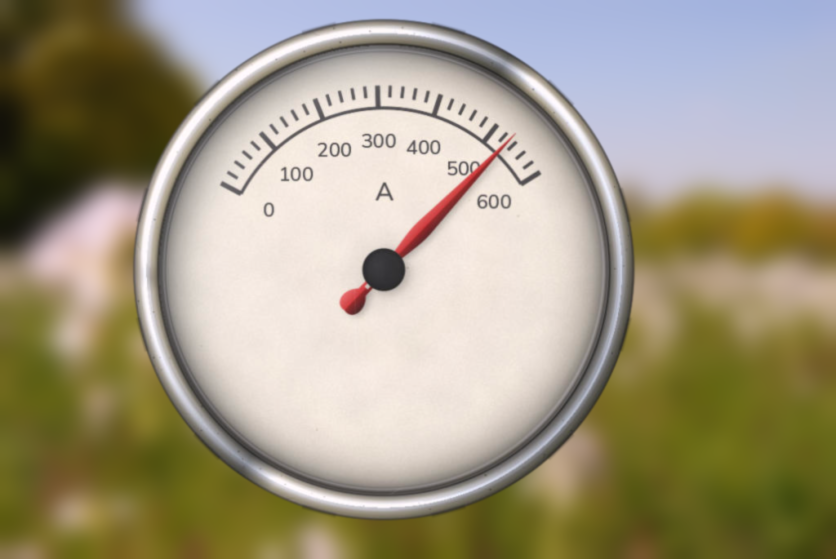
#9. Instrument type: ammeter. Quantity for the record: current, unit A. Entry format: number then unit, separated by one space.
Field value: 530 A
